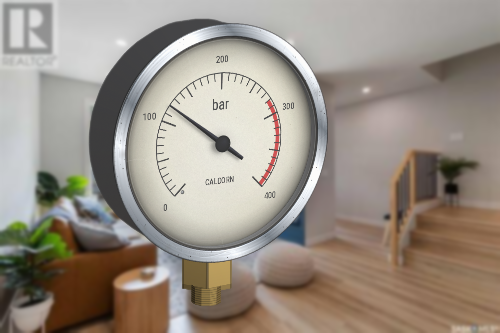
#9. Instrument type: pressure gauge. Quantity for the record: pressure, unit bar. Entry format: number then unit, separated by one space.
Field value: 120 bar
